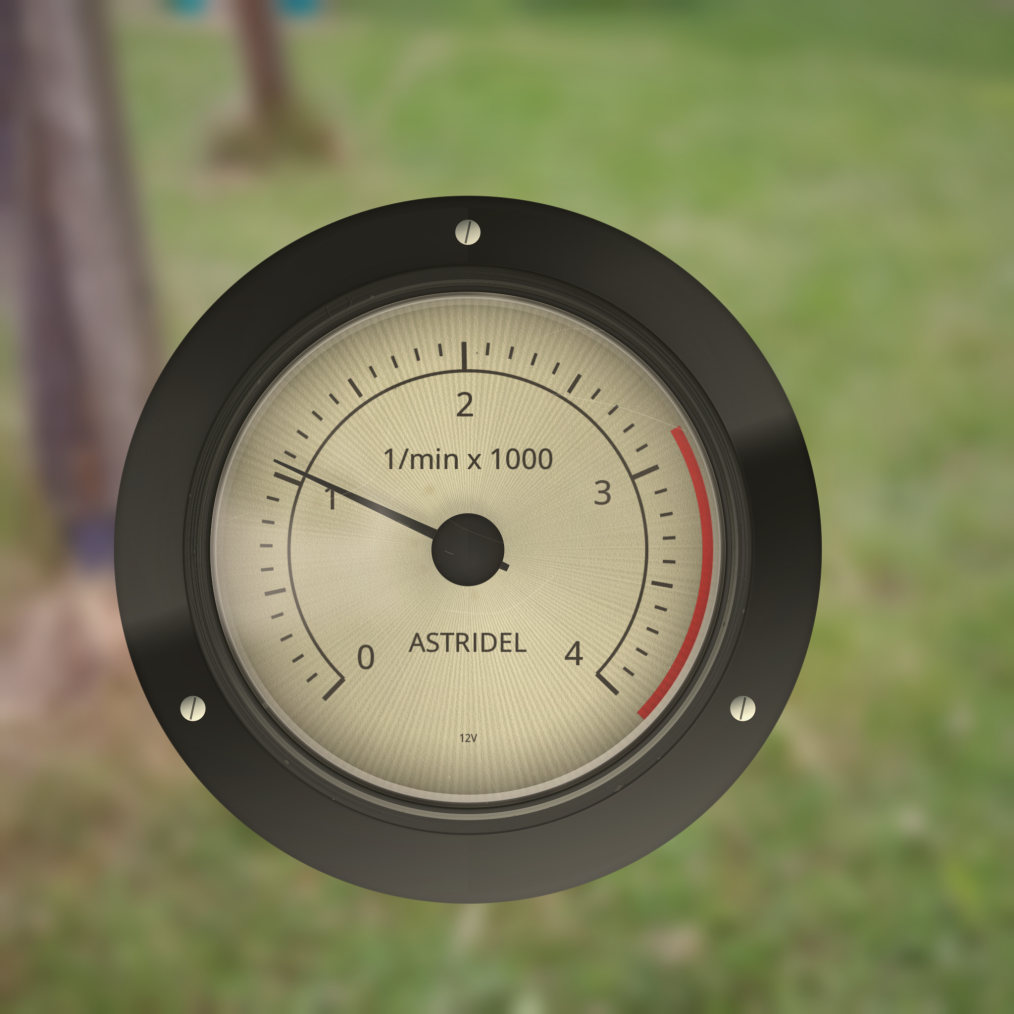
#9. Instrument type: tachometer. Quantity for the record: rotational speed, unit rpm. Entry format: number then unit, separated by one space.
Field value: 1050 rpm
